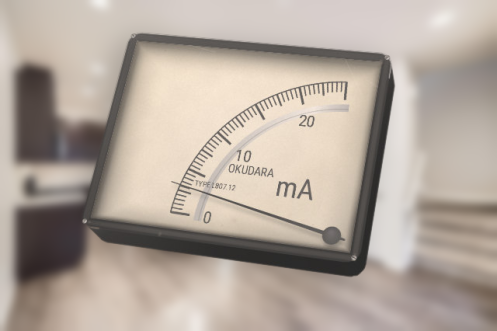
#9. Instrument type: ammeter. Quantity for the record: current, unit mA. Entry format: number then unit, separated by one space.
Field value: 3 mA
